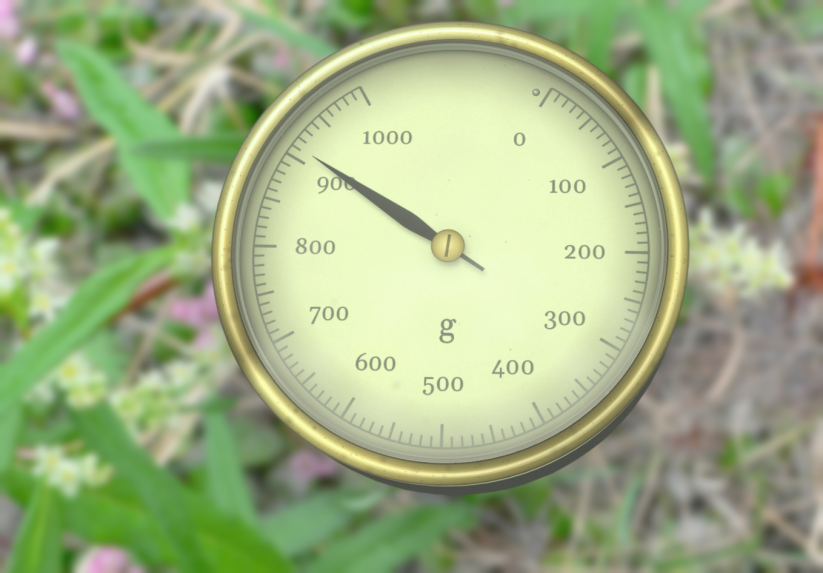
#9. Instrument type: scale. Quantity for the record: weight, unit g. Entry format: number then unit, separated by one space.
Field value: 910 g
